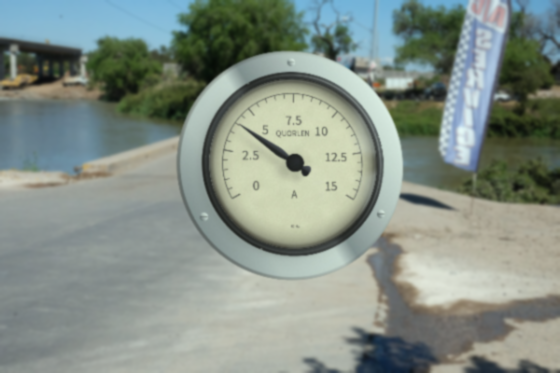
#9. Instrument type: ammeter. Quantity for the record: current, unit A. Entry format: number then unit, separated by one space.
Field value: 4 A
